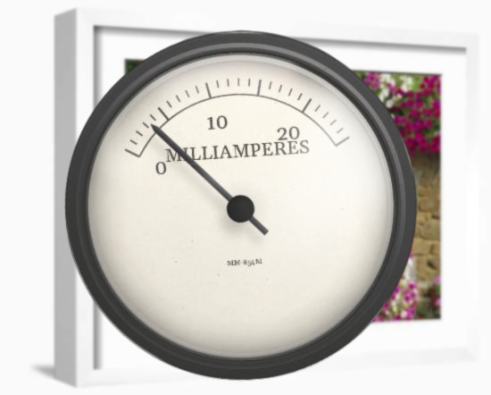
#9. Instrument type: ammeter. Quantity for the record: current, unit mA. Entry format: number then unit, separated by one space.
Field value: 3.5 mA
